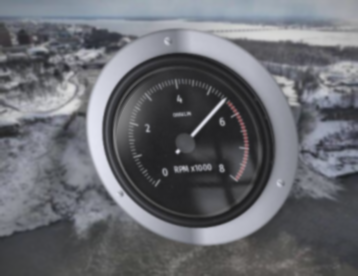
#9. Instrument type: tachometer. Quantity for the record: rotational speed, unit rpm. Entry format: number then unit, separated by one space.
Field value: 5500 rpm
